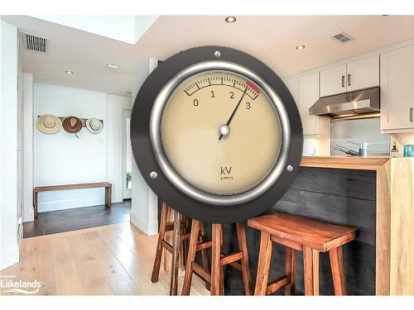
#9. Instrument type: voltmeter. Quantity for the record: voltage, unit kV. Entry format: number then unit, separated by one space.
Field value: 2.5 kV
